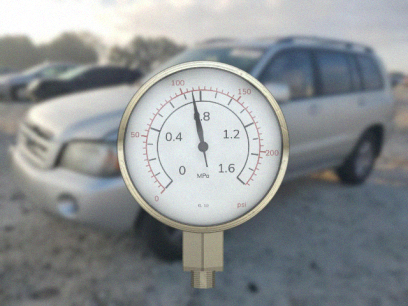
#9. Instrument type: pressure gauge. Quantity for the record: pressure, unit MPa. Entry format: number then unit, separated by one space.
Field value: 0.75 MPa
